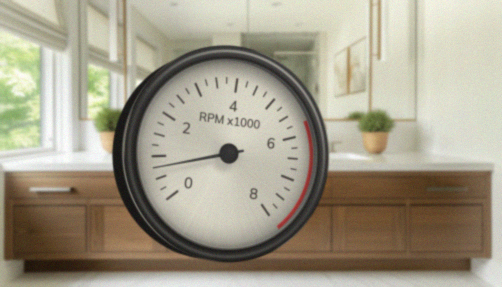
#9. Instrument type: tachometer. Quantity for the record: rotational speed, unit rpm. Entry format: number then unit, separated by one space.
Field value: 750 rpm
